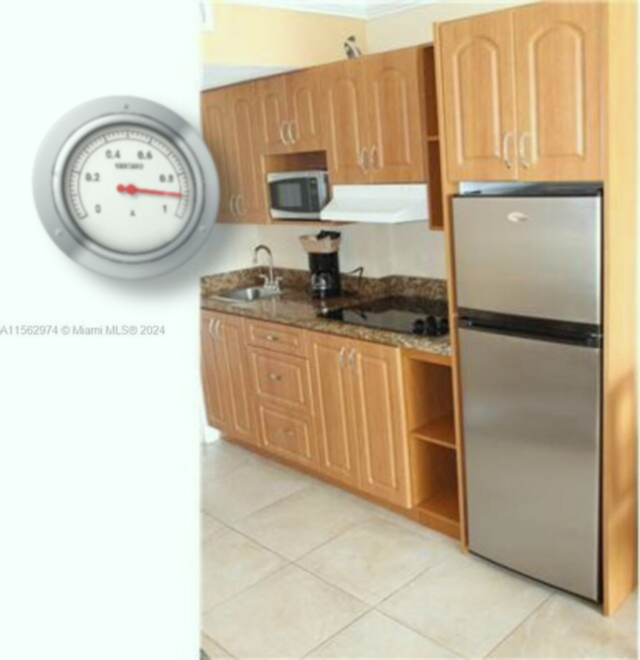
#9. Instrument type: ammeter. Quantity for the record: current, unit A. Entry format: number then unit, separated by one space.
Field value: 0.9 A
